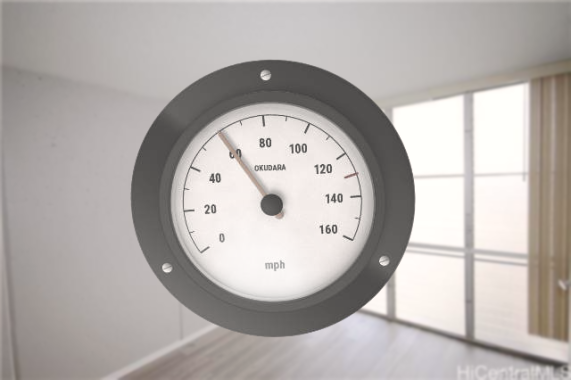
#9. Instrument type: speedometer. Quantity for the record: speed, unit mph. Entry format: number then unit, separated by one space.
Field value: 60 mph
